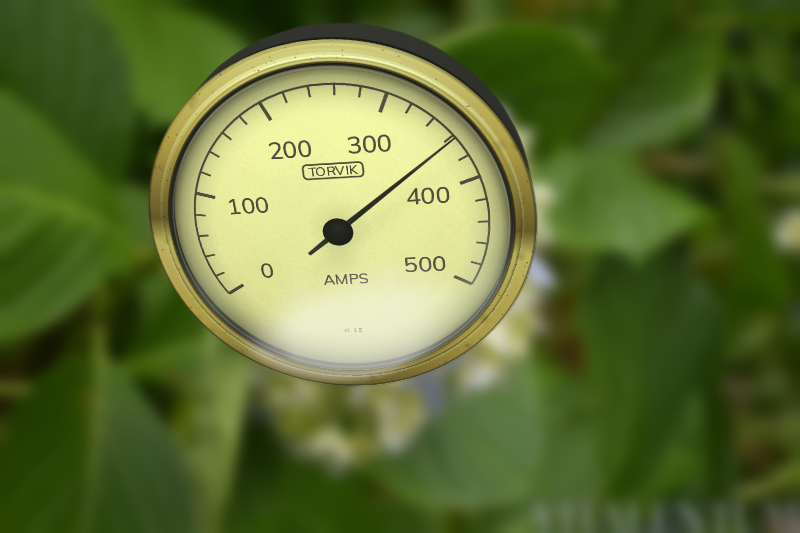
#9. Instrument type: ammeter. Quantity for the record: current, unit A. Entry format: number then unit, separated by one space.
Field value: 360 A
